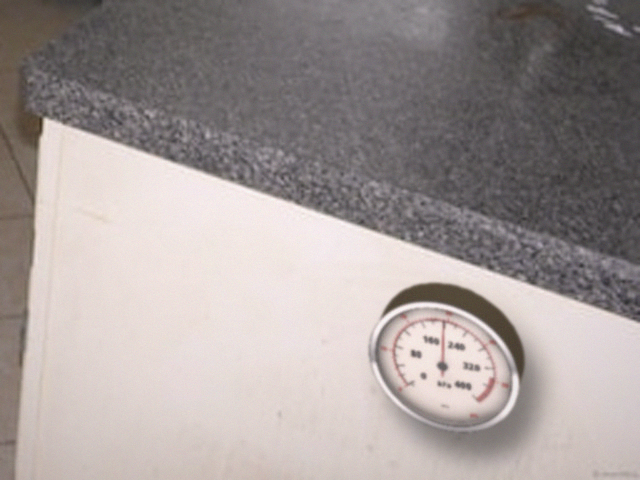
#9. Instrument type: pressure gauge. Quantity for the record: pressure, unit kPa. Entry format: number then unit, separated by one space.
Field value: 200 kPa
